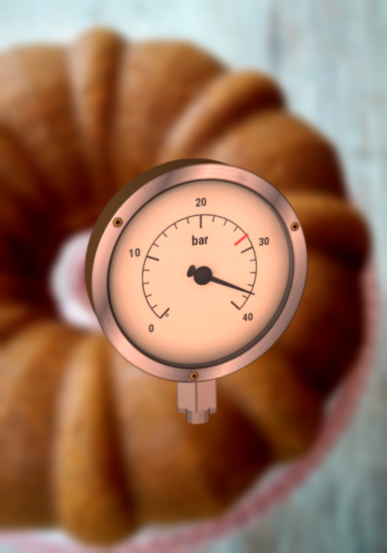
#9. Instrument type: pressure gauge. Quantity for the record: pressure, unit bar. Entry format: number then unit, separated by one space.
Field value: 37 bar
